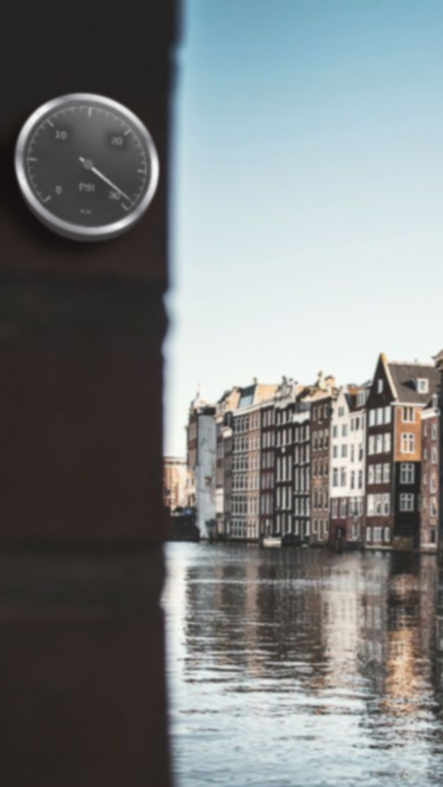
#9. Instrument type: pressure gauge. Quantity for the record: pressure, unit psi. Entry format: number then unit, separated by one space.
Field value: 29 psi
